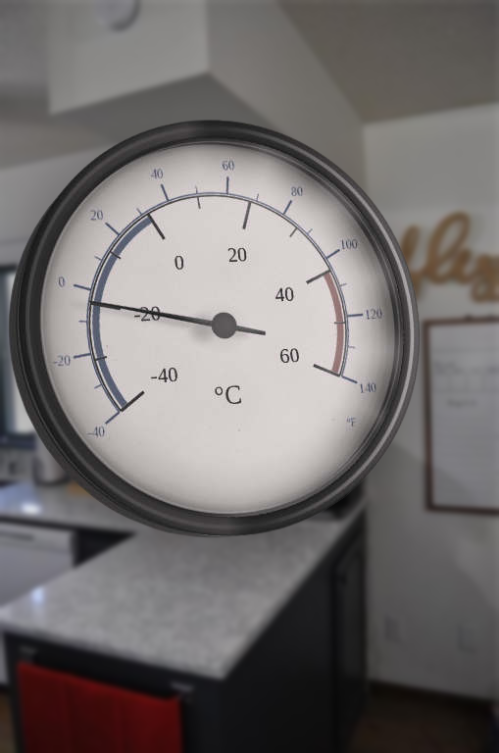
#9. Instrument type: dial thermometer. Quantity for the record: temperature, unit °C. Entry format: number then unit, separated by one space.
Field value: -20 °C
